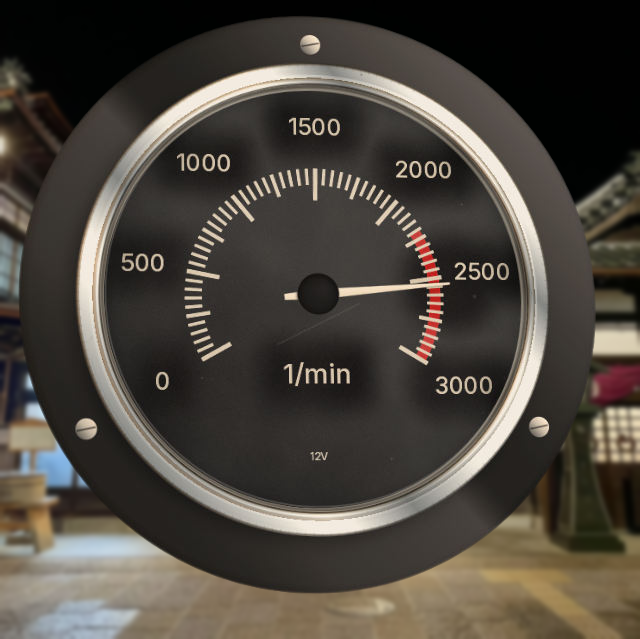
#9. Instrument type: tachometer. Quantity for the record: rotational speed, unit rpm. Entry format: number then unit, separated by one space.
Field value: 2550 rpm
